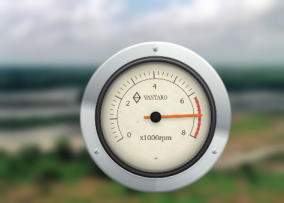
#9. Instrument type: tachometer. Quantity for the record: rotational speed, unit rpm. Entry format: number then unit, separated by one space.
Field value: 7000 rpm
